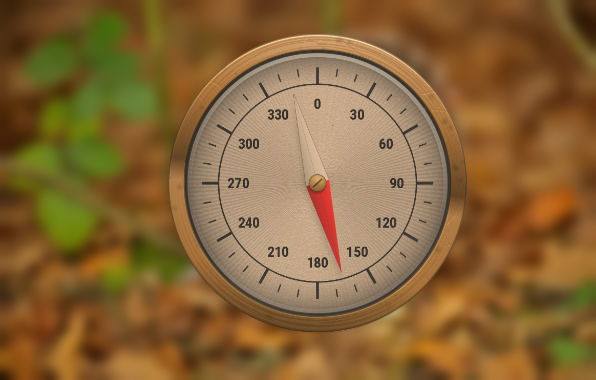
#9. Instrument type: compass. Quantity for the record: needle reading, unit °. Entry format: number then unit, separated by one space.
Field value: 165 °
